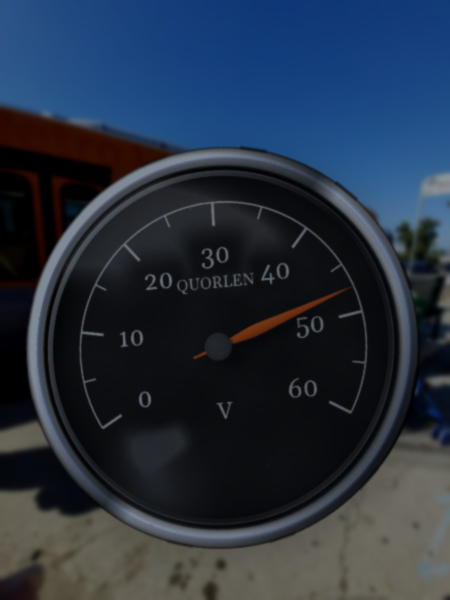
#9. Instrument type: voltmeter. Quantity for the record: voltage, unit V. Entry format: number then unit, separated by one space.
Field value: 47.5 V
